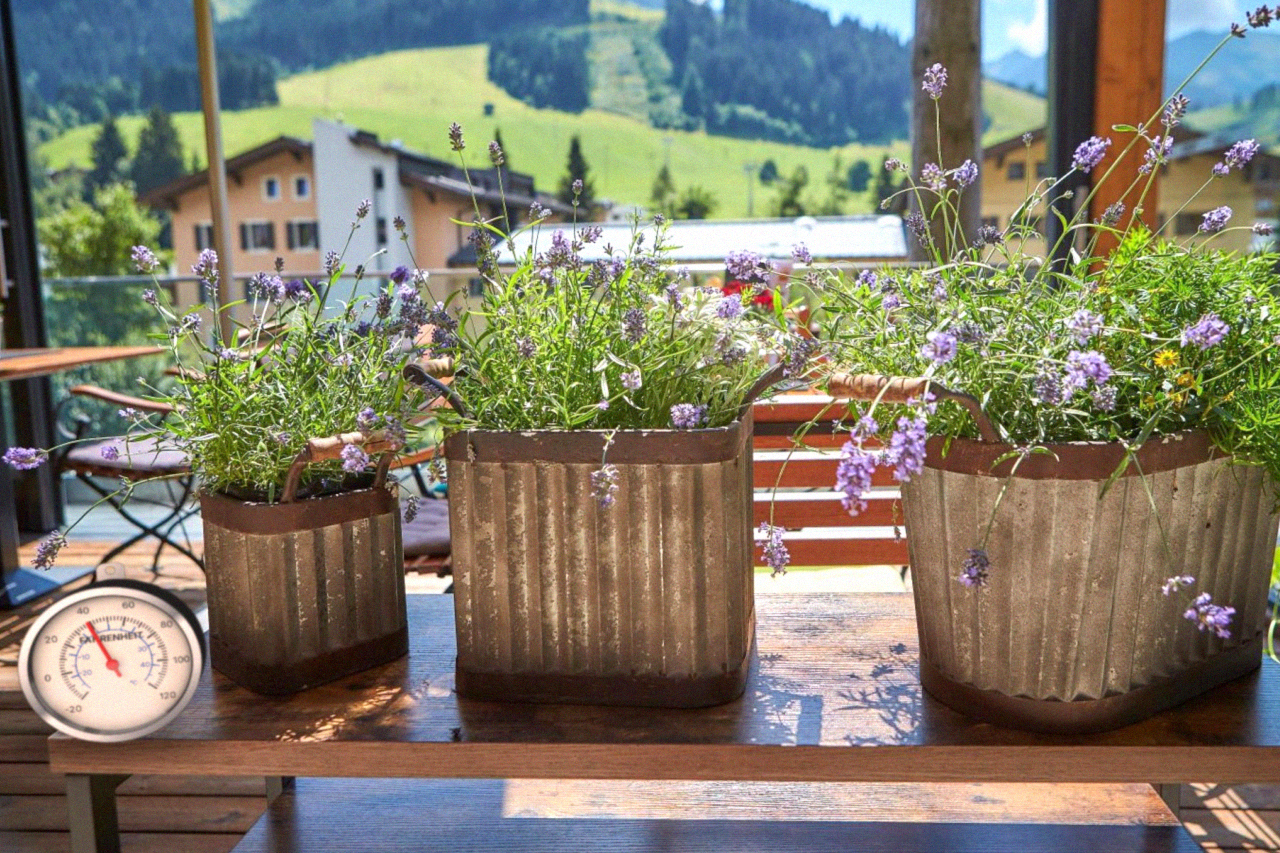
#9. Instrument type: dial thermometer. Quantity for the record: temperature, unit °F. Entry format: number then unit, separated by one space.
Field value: 40 °F
